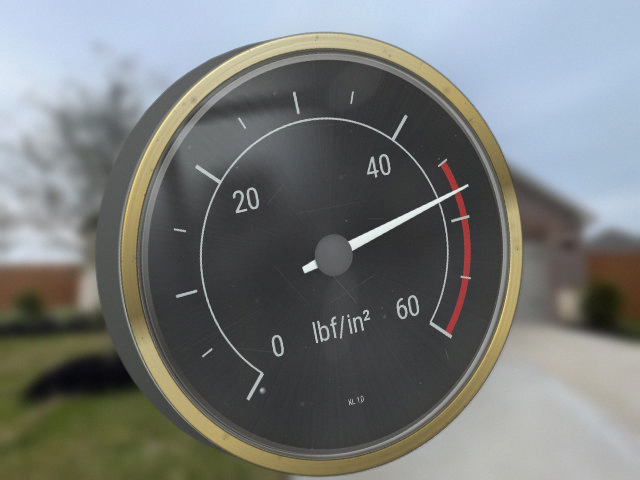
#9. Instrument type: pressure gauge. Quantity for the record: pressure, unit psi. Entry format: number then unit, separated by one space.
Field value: 47.5 psi
